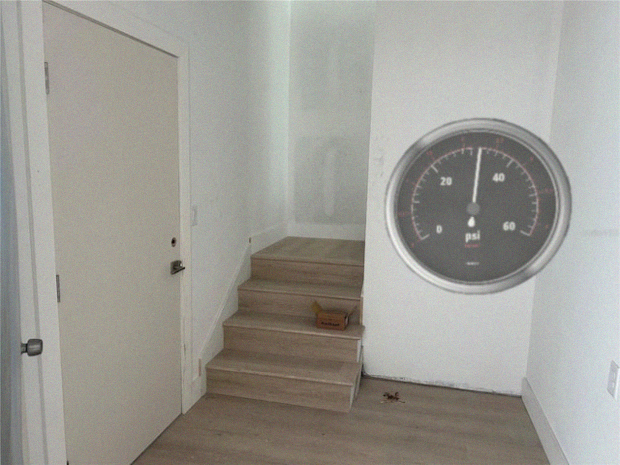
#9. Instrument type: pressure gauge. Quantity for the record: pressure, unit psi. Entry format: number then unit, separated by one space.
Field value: 32 psi
